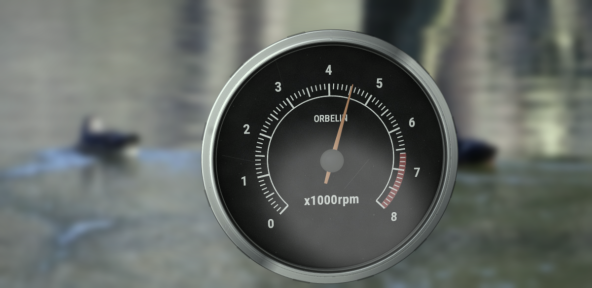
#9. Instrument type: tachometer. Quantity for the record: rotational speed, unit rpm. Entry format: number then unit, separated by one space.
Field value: 4500 rpm
